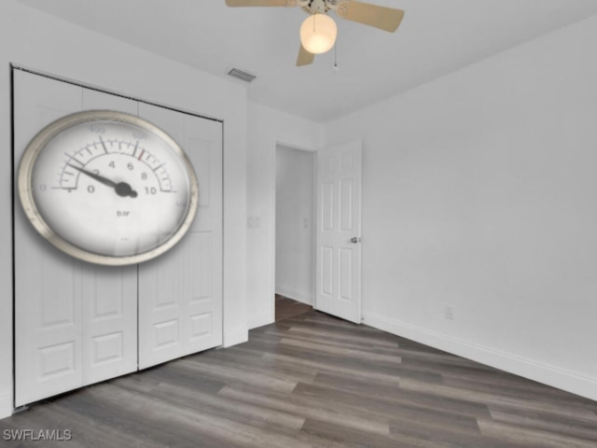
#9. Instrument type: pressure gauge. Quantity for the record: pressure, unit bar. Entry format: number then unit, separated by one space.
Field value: 1.5 bar
